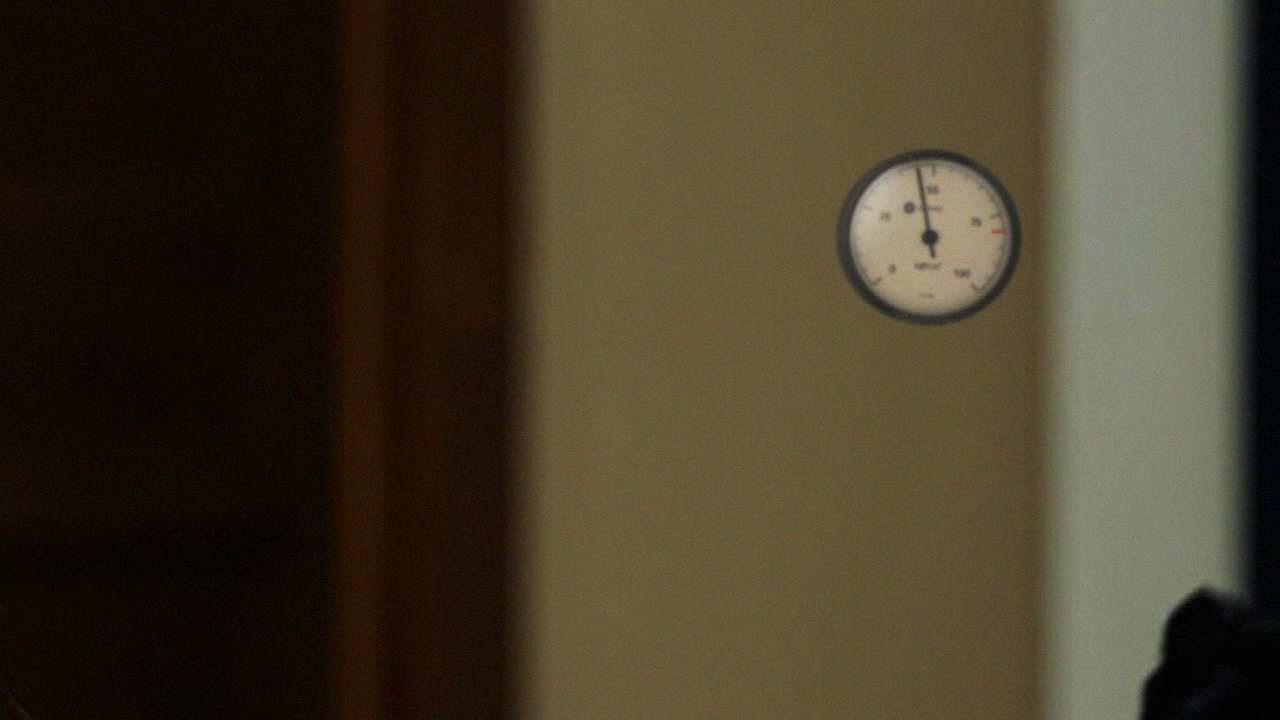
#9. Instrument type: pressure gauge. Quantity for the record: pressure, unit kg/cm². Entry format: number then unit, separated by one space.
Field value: 45 kg/cm²
